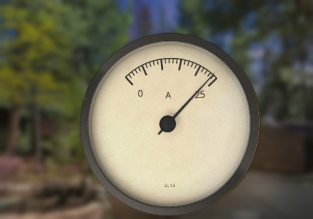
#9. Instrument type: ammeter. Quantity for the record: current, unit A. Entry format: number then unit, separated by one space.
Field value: 24 A
